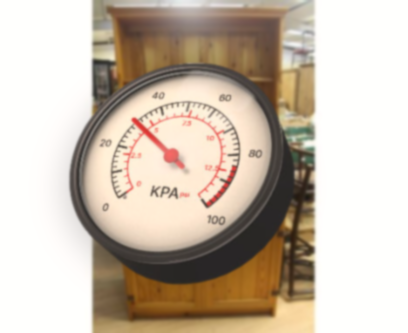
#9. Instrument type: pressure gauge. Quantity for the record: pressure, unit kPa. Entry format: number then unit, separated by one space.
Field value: 30 kPa
